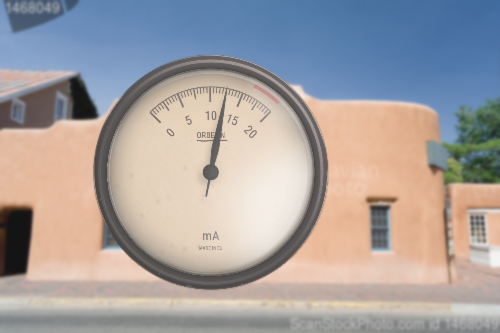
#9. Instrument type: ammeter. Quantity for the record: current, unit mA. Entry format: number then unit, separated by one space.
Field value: 12.5 mA
